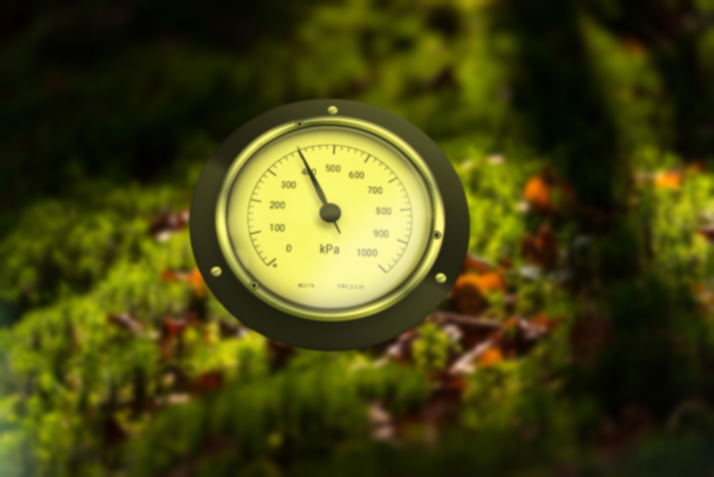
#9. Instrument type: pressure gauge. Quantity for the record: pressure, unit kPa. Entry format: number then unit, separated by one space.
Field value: 400 kPa
